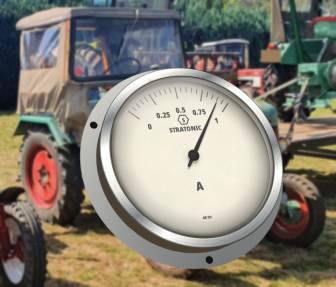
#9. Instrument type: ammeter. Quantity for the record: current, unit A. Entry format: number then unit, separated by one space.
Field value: 0.9 A
